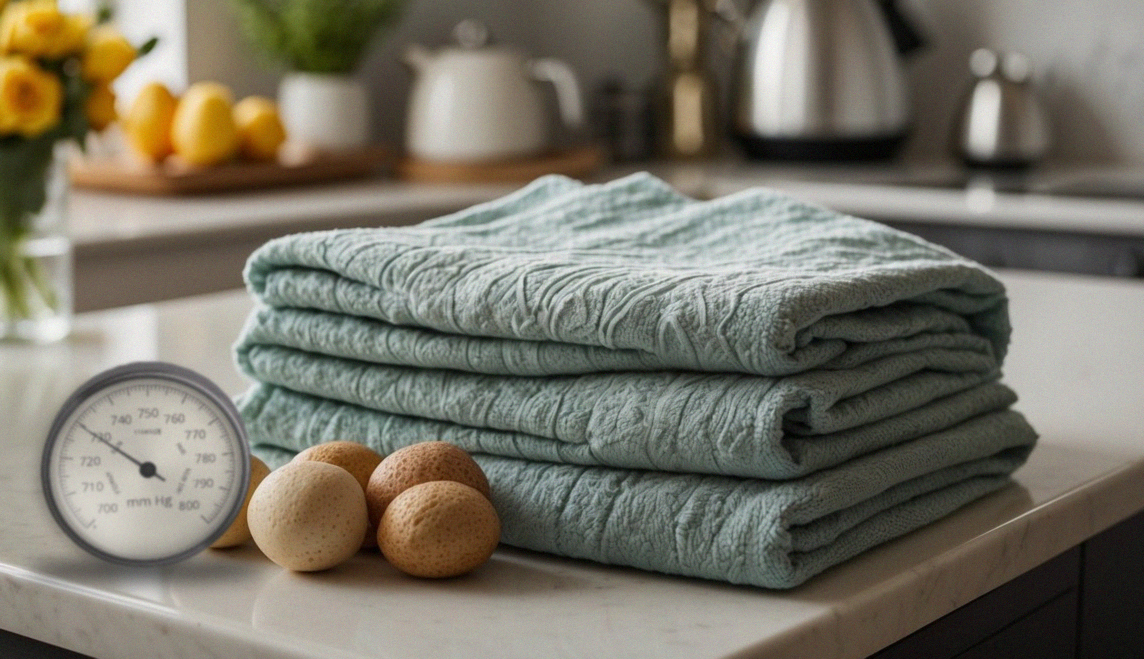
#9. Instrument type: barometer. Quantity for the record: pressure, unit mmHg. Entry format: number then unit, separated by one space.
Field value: 730 mmHg
